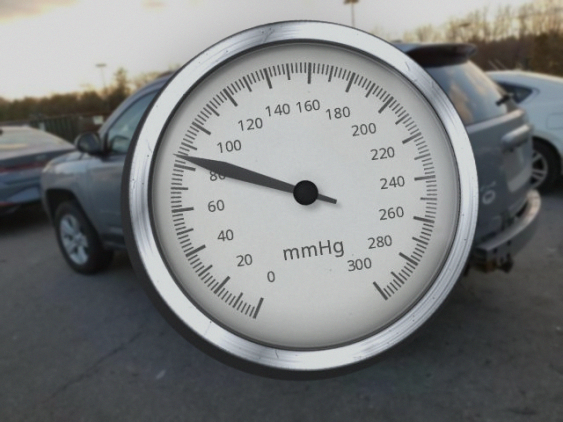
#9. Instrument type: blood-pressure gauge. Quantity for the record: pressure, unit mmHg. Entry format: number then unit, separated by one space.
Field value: 84 mmHg
